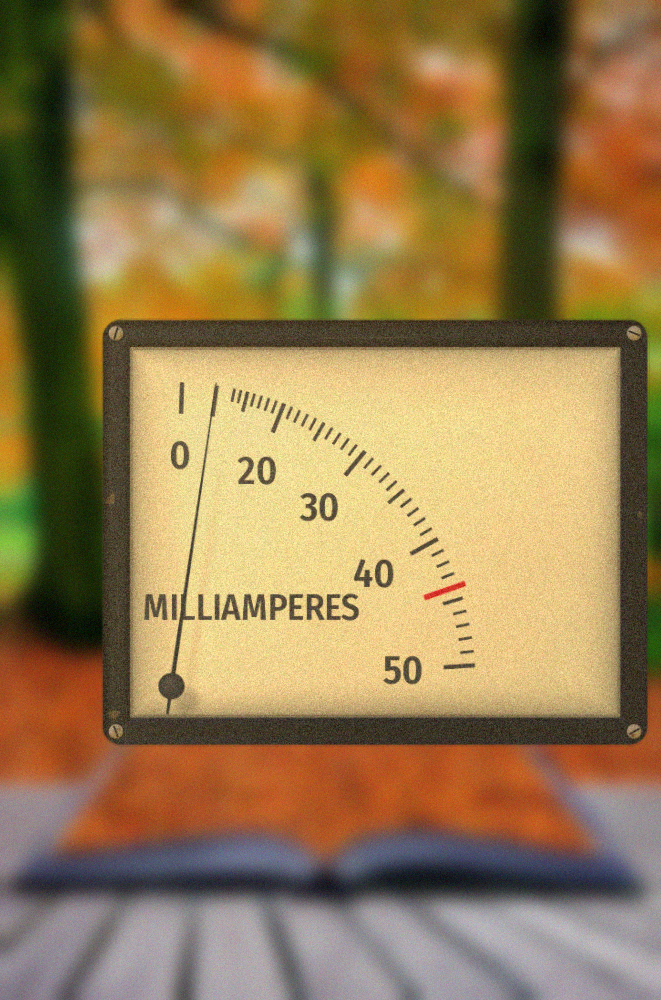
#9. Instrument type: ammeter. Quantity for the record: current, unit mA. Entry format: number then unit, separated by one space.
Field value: 10 mA
